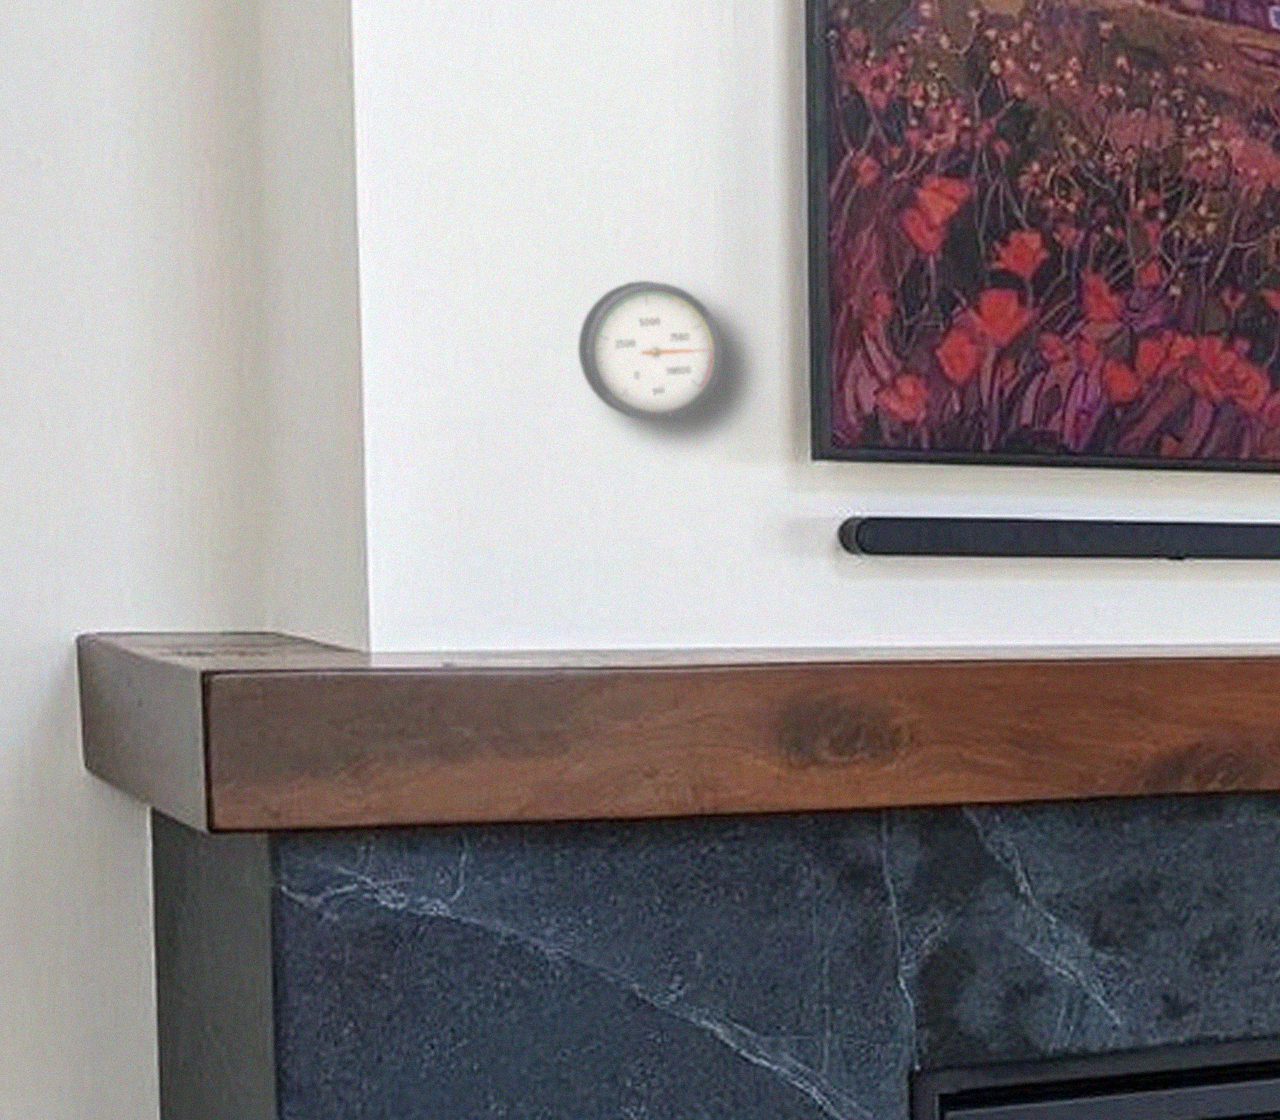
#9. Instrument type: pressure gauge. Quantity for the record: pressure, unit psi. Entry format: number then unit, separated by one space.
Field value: 8500 psi
